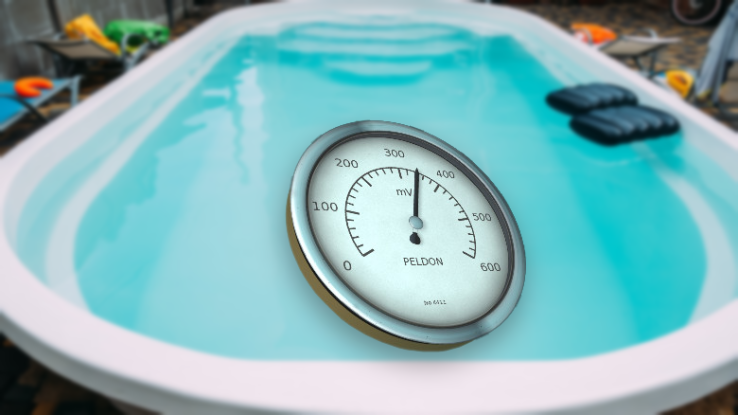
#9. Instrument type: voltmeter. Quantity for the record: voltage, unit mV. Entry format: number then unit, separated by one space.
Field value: 340 mV
